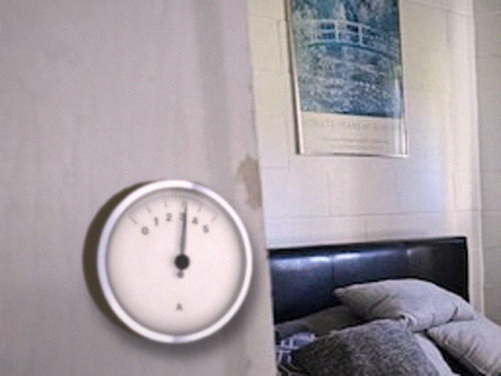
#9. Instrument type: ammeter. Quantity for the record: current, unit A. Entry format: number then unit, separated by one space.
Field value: 3 A
